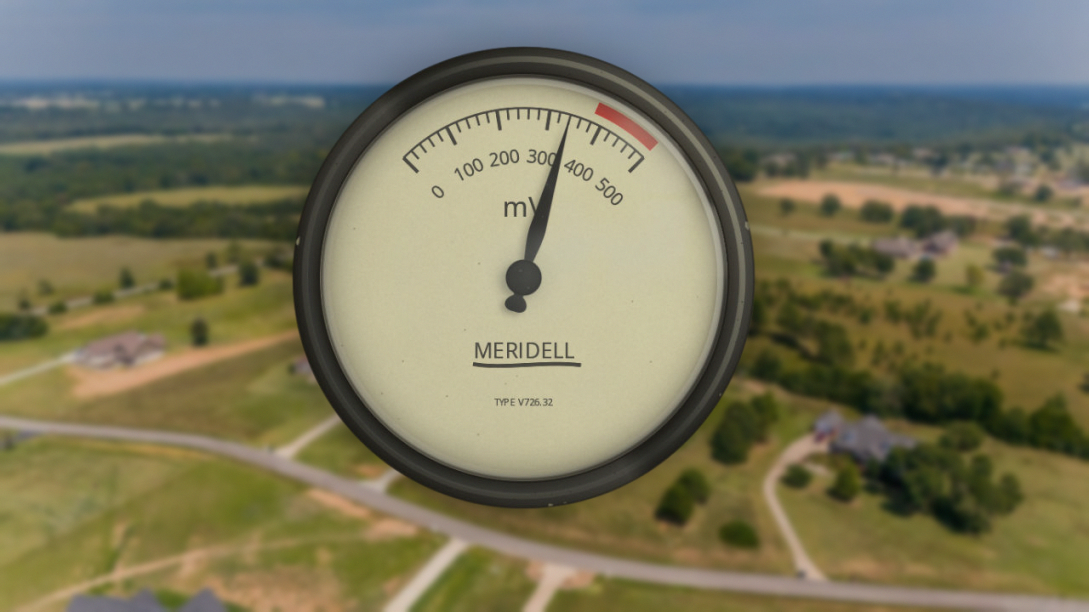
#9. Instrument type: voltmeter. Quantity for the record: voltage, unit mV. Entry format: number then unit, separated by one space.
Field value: 340 mV
